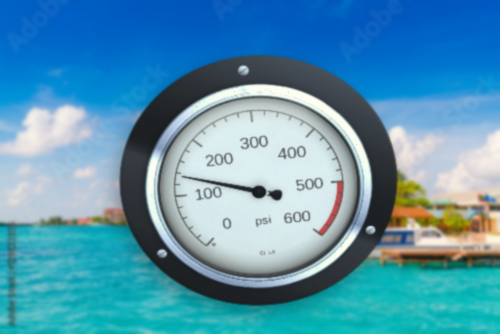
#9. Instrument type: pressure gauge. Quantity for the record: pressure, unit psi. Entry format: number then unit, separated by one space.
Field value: 140 psi
